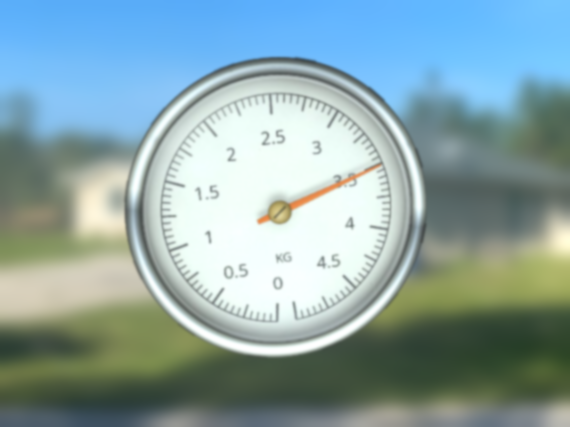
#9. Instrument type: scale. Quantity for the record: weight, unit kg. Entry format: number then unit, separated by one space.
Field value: 3.5 kg
